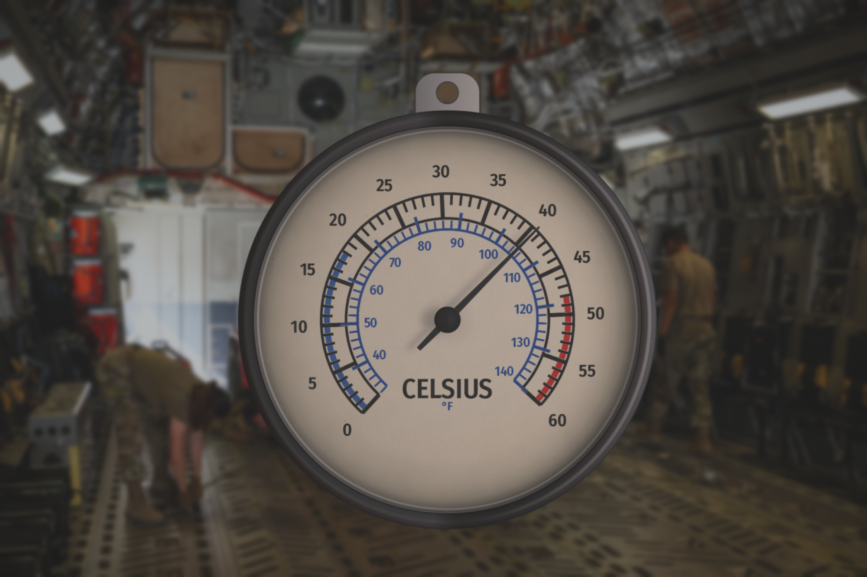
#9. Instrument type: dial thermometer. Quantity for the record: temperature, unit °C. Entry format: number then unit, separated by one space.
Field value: 40.5 °C
